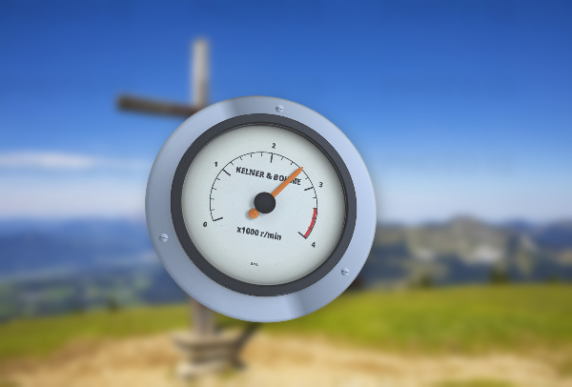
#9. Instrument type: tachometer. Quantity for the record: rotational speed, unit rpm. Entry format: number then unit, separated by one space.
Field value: 2600 rpm
